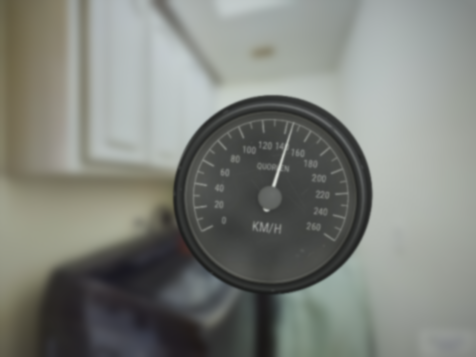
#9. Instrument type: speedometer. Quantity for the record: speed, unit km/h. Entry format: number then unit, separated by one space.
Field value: 145 km/h
